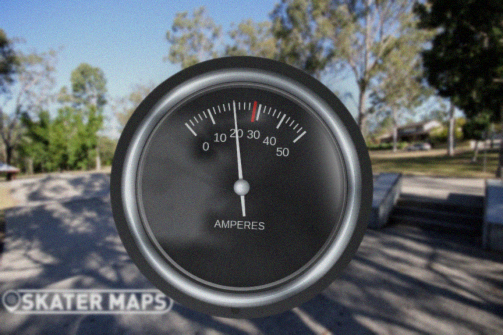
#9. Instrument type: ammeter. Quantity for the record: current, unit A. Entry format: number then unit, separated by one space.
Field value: 20 A
